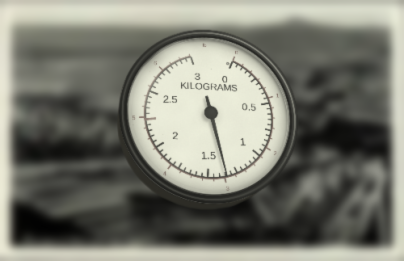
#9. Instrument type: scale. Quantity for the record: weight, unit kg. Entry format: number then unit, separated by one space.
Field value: 1.35 kg
